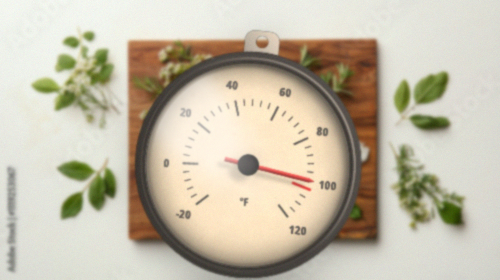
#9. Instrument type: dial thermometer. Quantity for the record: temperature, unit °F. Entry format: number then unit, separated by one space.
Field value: 100 °F
